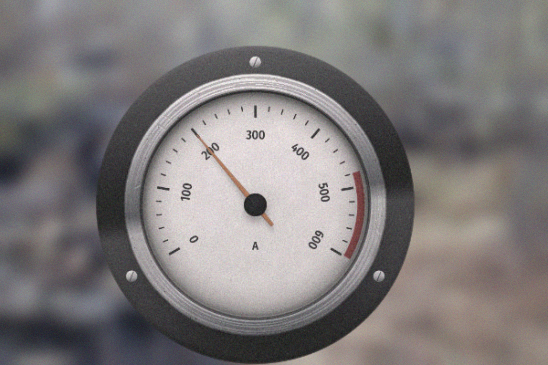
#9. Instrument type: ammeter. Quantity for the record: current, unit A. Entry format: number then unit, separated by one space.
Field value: 200 A
